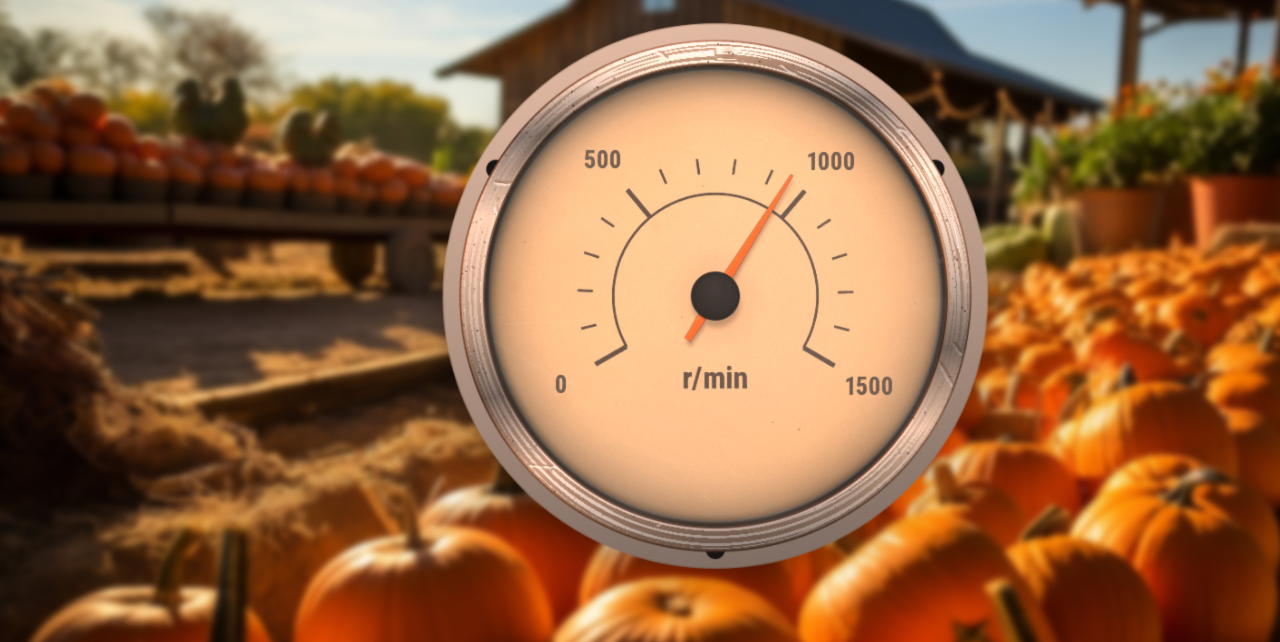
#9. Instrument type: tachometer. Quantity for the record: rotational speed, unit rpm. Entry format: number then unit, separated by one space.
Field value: 950 rpm
